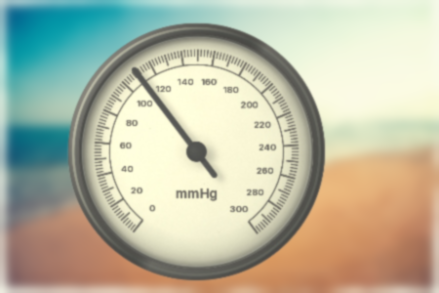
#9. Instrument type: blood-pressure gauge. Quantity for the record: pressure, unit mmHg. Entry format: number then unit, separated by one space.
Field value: 110 mmHg
